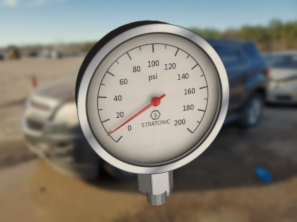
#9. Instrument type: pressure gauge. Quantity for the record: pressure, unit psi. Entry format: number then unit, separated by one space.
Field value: 10 psi
